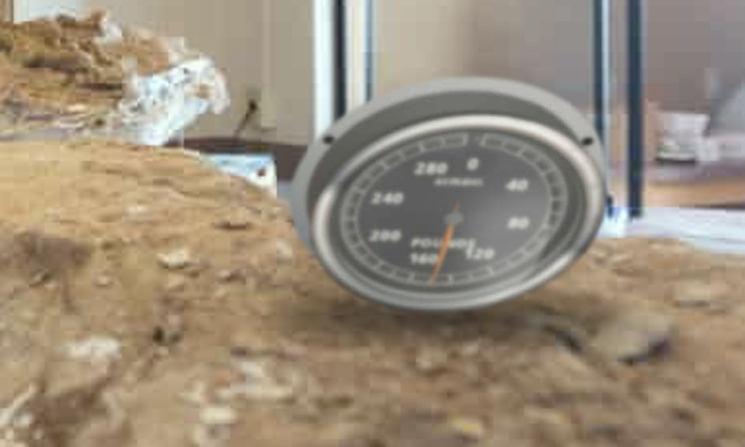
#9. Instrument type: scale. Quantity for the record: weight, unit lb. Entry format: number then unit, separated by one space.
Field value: 150 lb
